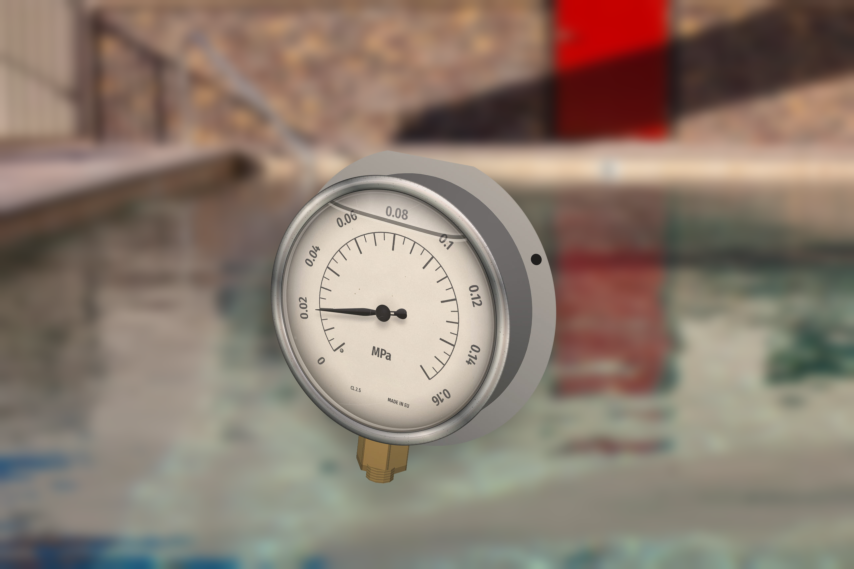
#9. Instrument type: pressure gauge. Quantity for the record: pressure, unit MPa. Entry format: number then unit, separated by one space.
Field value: 0.02 MPa
